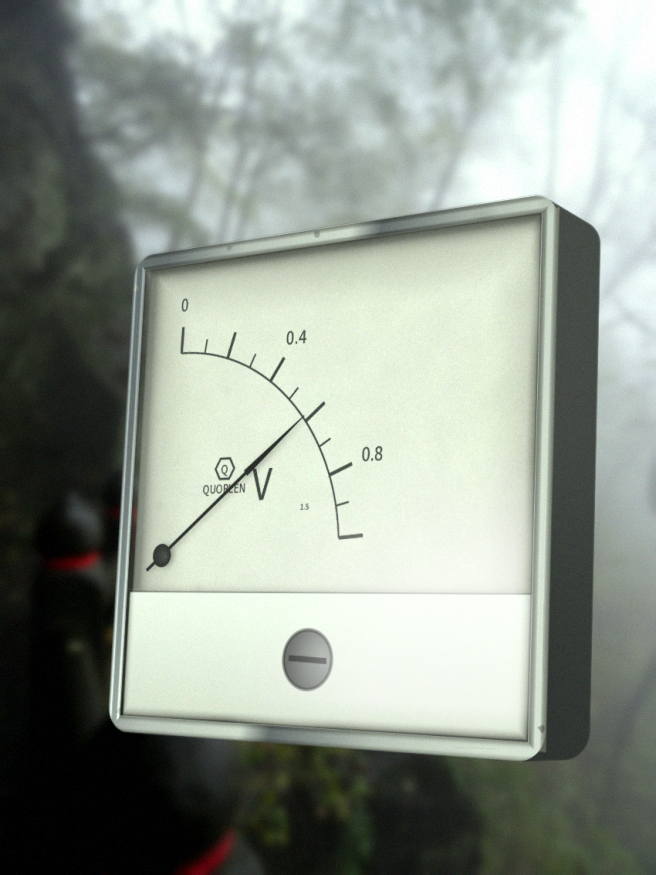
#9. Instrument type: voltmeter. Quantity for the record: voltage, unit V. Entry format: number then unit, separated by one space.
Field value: 0.6 V
